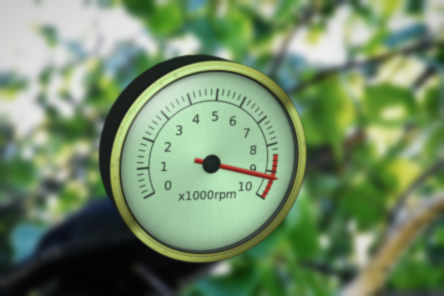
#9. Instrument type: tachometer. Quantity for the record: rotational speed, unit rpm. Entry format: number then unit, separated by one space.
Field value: 9200 rpm
